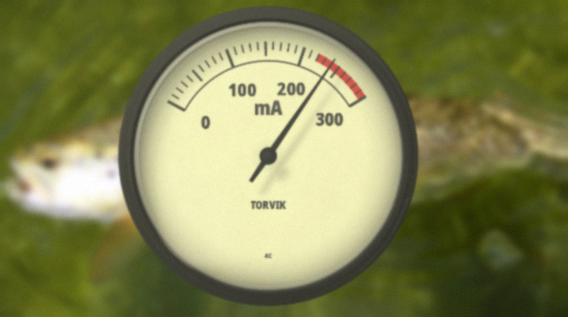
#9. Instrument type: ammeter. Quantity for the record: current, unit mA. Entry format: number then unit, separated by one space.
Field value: 240 mA
